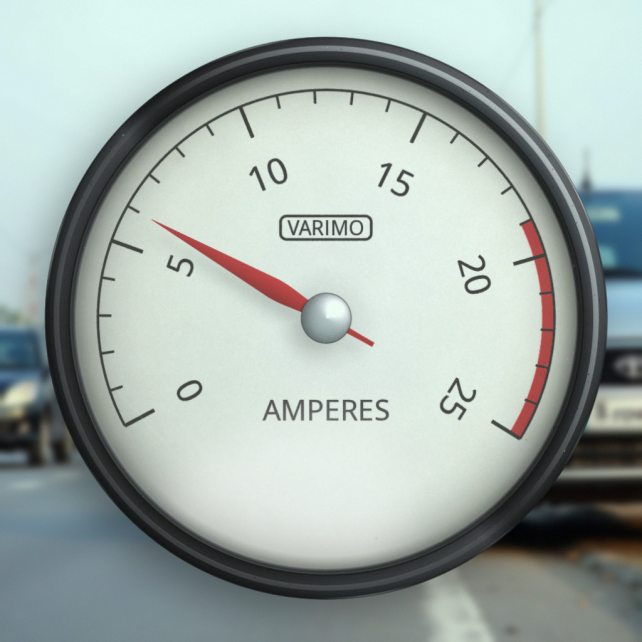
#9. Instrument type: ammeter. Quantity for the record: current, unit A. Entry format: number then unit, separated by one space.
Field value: 6 A
